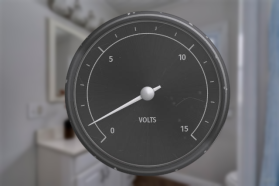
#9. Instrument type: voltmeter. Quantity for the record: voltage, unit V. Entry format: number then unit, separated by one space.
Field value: 1 V
